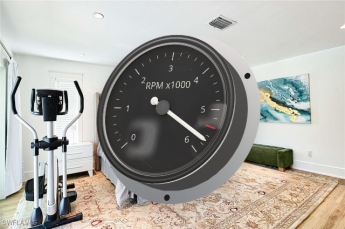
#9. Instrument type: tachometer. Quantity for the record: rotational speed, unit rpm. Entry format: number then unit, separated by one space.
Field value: 5700 rpm
